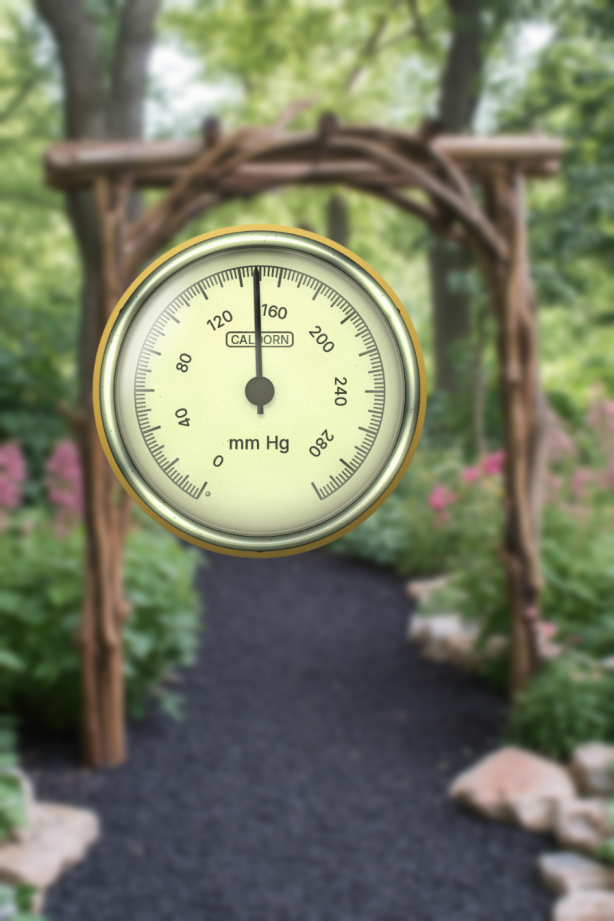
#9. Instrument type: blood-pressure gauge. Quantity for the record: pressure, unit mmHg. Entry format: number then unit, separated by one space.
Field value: 148 mmHg
